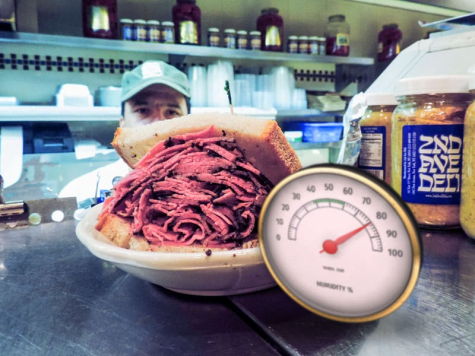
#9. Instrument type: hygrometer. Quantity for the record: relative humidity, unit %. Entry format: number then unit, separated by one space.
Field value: 80 %
